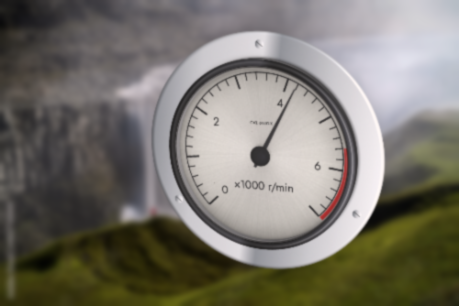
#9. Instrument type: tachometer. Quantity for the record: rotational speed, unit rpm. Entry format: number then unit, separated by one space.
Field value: 4200 rpm
